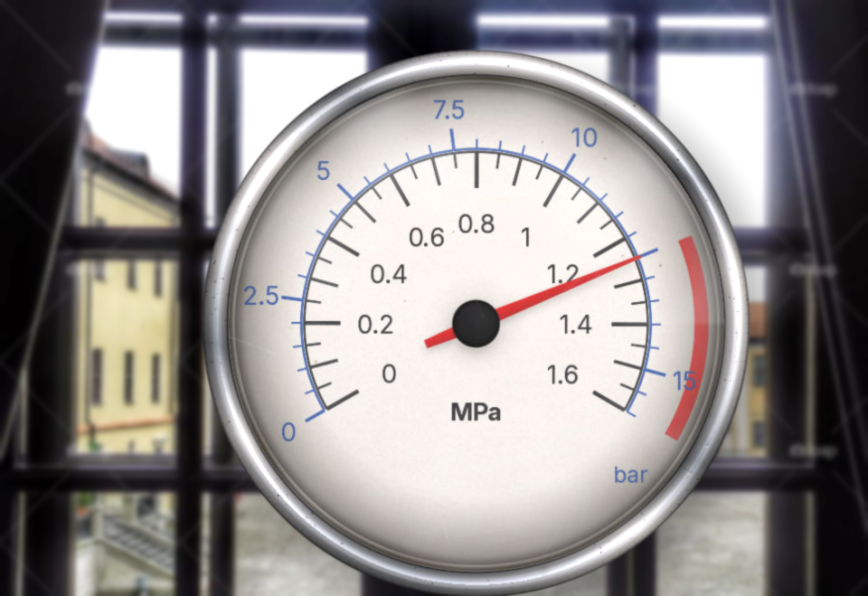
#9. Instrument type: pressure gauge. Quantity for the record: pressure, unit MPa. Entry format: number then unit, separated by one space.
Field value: 1.25 MPa
